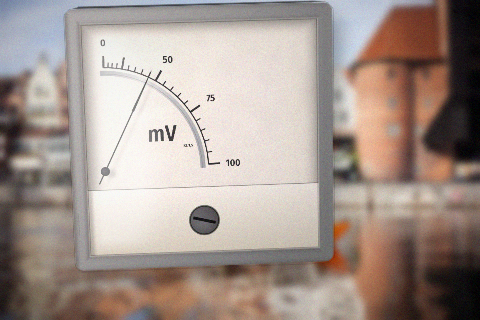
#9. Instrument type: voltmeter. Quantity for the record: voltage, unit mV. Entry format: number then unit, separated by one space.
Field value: 45 mV
